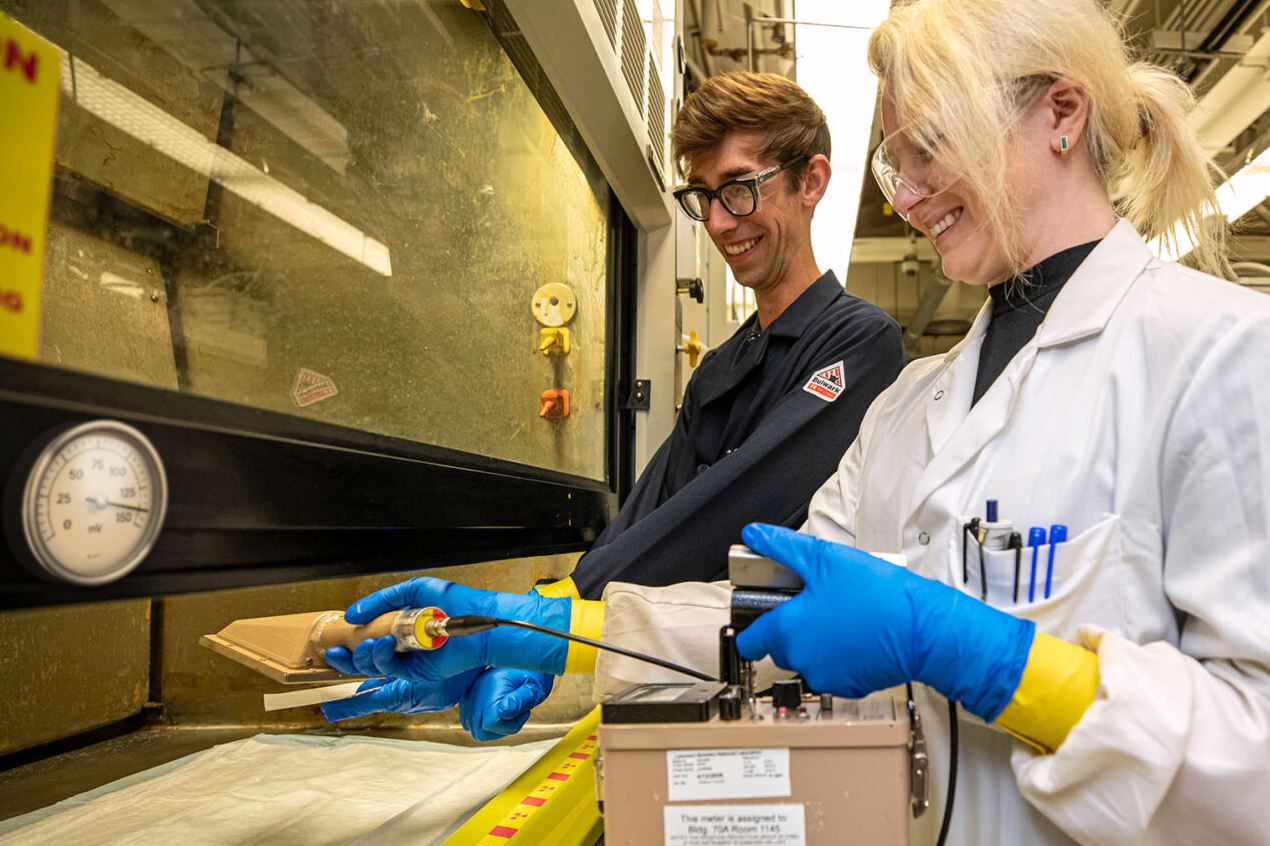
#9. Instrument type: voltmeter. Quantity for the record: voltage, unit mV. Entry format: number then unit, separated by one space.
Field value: 140 mV
